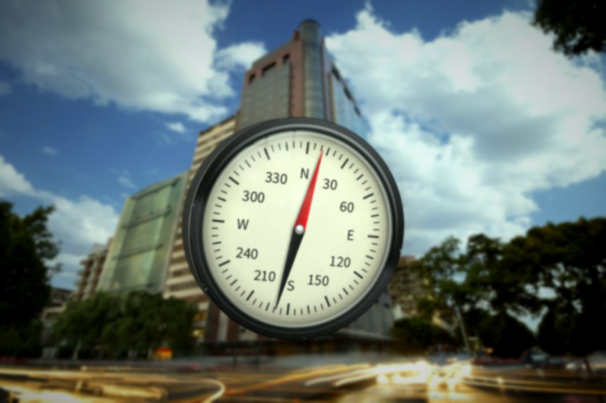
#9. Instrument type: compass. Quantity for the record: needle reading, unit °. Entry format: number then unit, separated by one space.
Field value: 10 °
